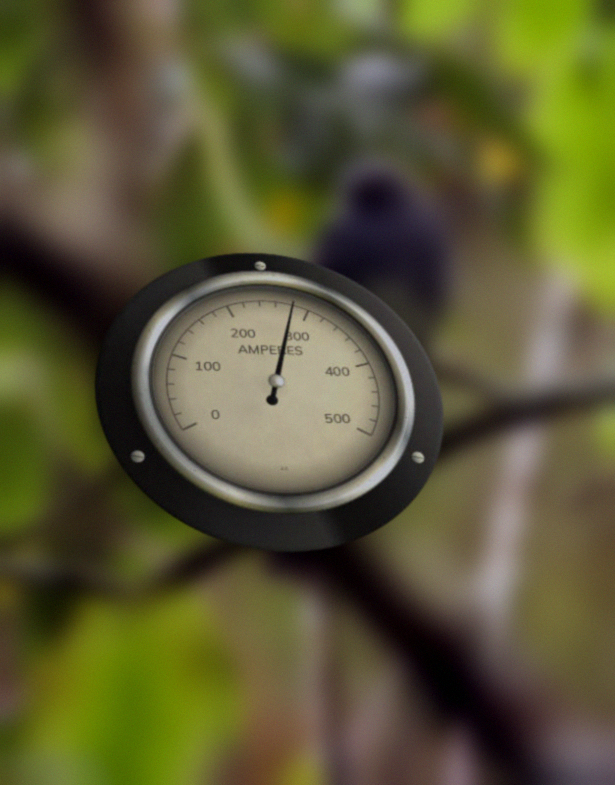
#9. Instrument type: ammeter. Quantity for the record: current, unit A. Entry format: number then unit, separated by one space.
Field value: 280 A
